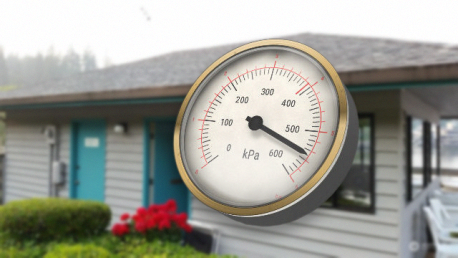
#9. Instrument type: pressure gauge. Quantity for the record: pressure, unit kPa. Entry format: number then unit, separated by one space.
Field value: 550 kPa
